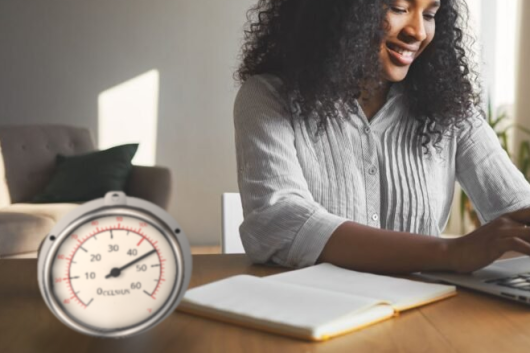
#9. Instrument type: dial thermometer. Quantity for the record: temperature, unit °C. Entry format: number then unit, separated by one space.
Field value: 45 °C
